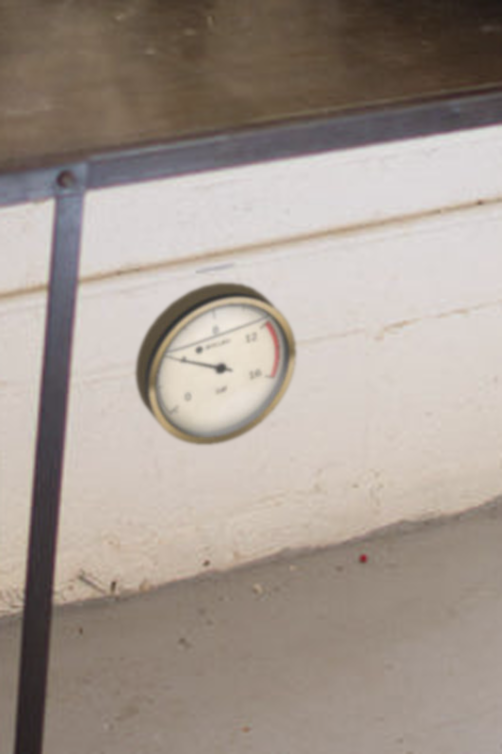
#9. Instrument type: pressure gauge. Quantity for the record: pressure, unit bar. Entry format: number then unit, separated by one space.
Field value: 4 bar
